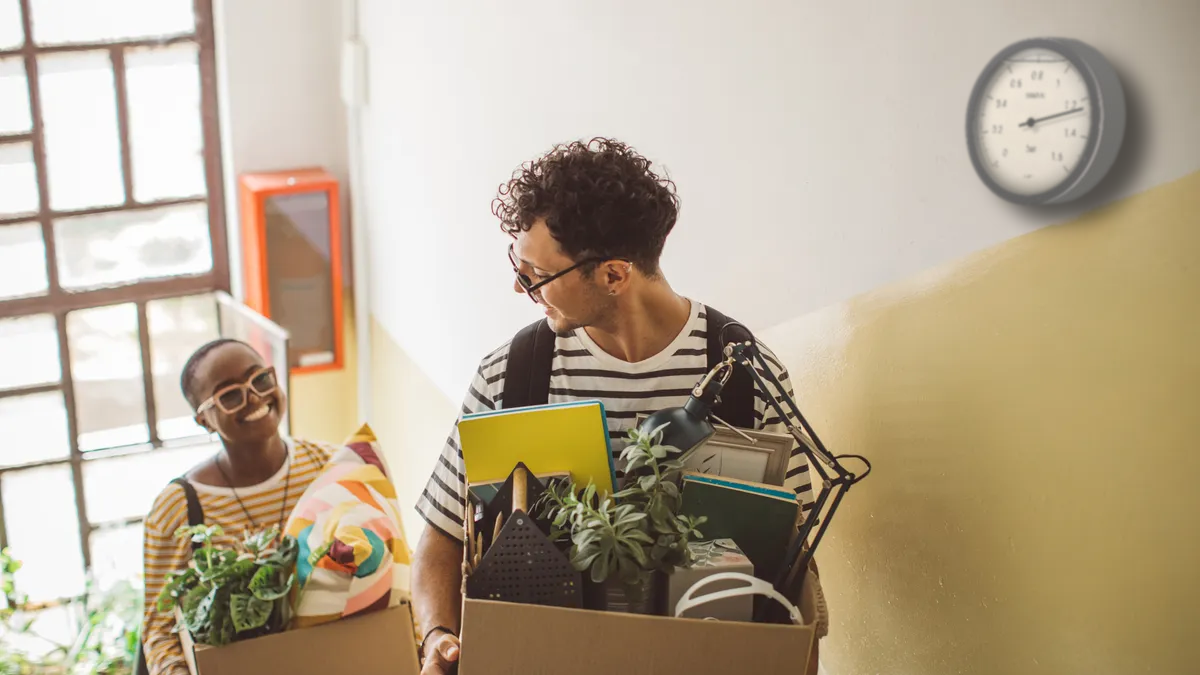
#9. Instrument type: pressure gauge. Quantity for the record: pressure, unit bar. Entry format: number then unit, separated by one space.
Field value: 1.25 bar
